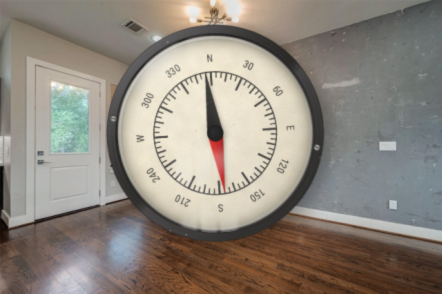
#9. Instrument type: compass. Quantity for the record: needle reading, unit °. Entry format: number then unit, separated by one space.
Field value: 175 °
